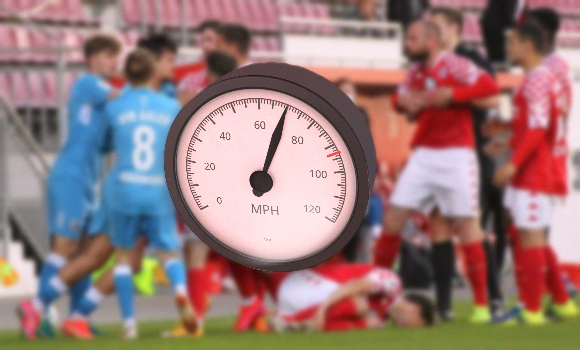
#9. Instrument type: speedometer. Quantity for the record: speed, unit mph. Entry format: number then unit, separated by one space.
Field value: 70 mph
